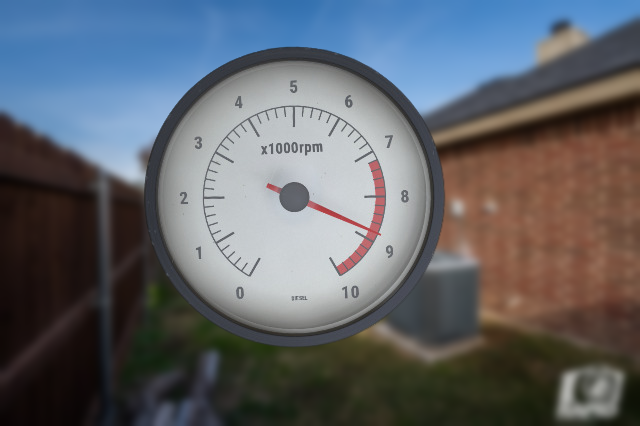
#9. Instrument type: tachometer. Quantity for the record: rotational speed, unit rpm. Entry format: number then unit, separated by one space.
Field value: 8800 rpm
